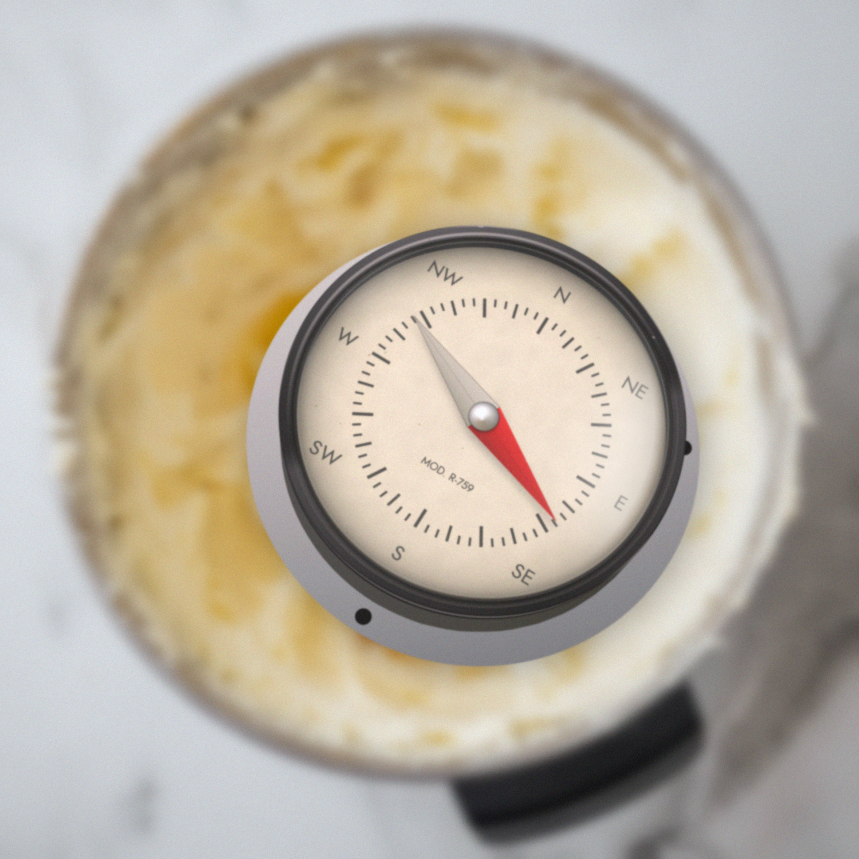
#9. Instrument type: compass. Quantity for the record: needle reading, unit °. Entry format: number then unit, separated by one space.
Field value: 115 °
